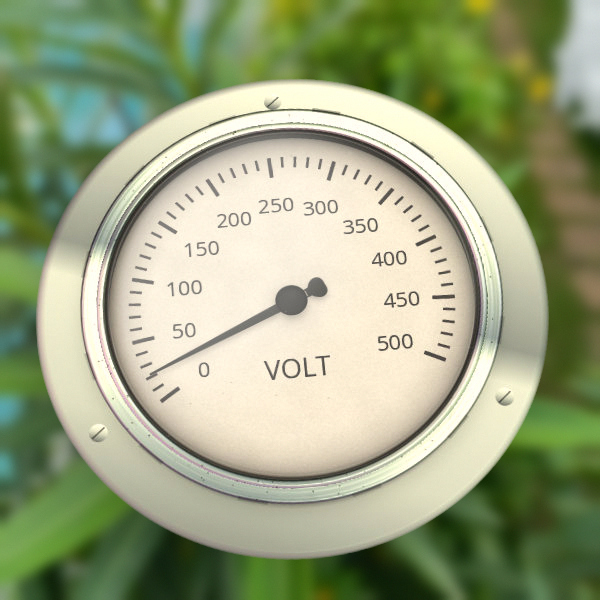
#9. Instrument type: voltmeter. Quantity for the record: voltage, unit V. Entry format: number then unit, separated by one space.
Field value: 20 V
